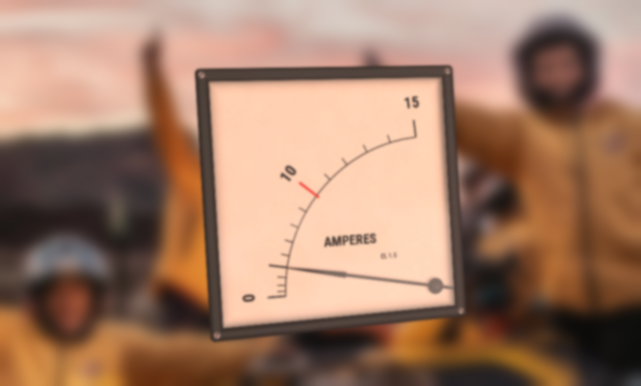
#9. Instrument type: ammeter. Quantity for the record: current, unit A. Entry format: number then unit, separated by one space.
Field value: 5 A
